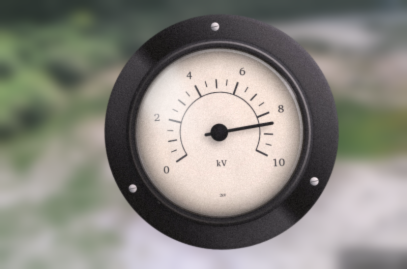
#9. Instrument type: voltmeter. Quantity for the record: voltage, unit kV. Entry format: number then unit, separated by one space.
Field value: 8.5 kV
